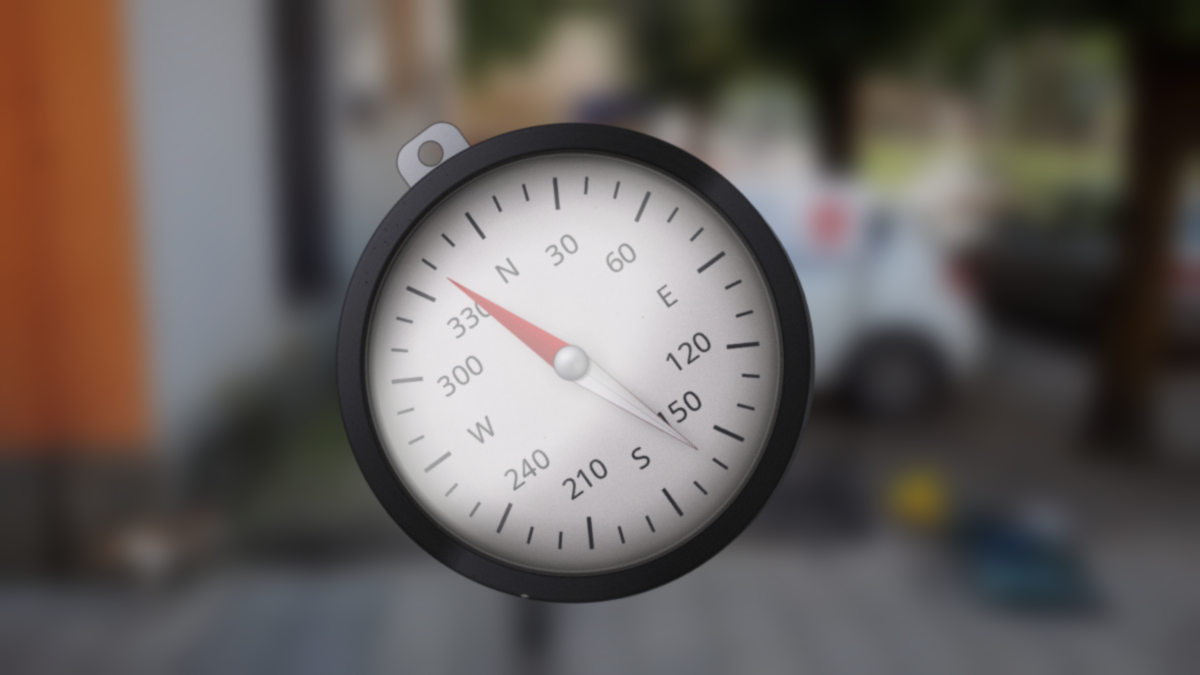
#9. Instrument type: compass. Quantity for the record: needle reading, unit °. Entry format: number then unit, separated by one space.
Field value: 340 °
